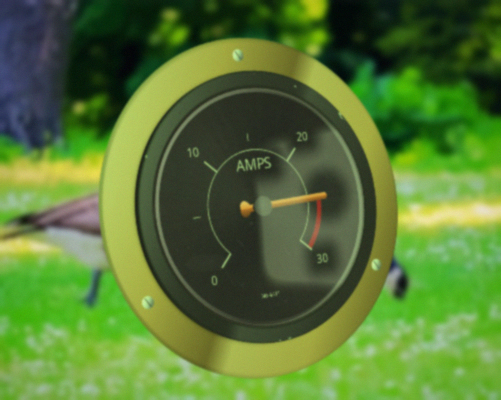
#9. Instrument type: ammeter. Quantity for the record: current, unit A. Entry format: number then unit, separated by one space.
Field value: 25 A
